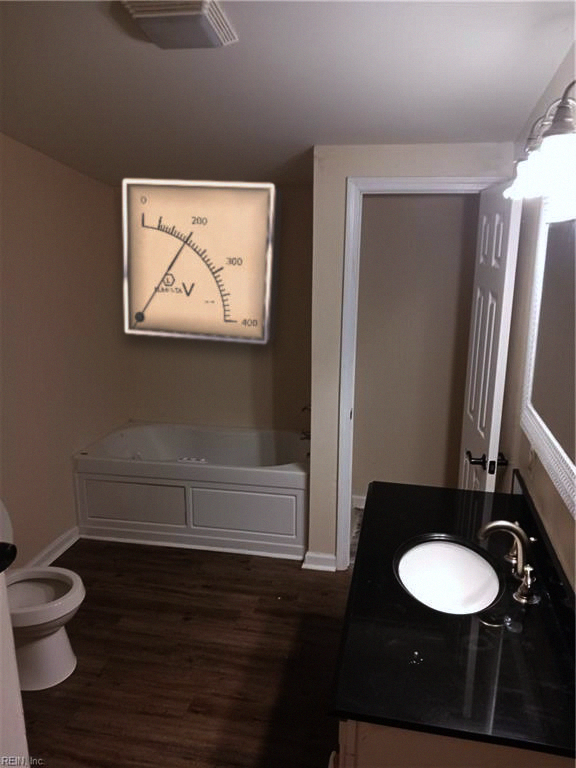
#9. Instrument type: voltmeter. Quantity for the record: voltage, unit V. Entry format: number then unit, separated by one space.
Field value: 200 V
